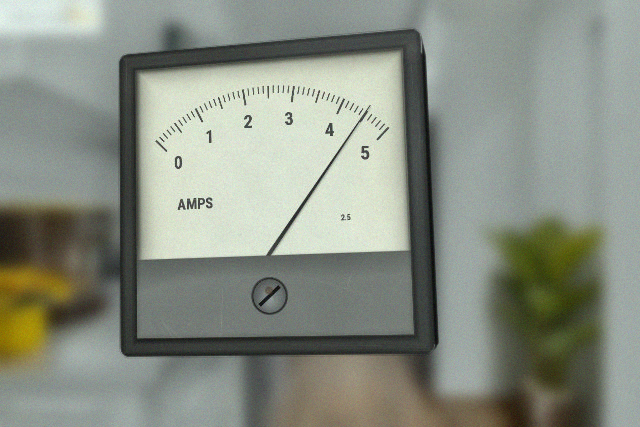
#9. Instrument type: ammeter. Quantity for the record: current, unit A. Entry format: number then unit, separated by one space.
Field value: 4.5 A
